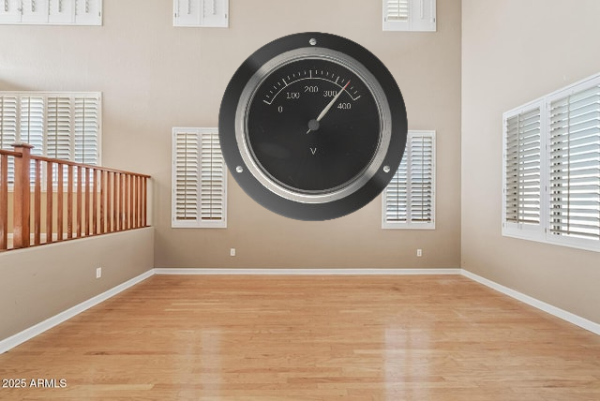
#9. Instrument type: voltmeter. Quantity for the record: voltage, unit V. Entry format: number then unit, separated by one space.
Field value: 340 V
